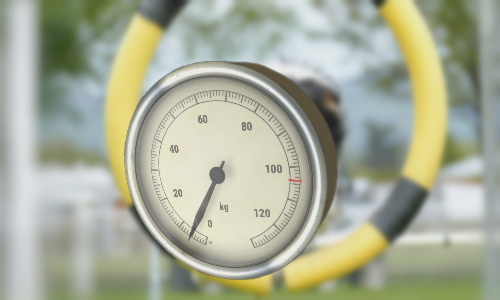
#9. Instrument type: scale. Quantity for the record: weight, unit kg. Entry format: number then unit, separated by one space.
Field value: 5 kg
